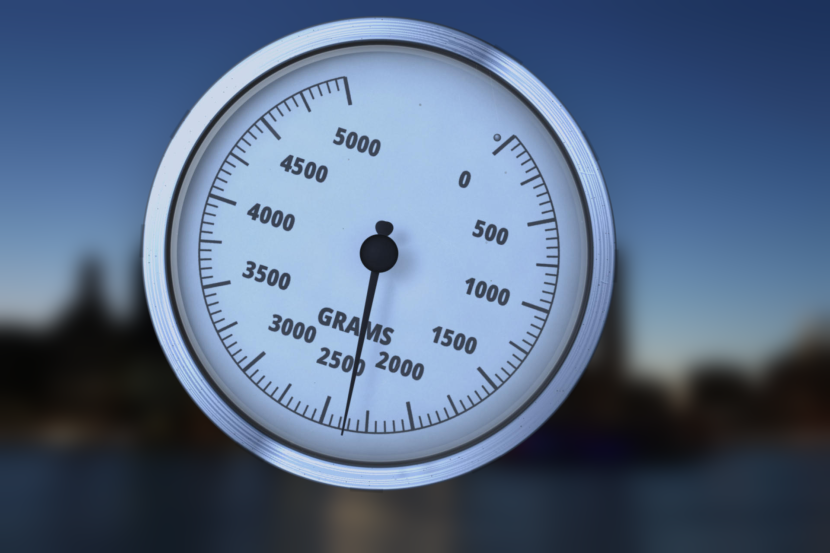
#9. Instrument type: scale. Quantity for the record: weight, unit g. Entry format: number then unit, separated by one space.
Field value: 2375 g
